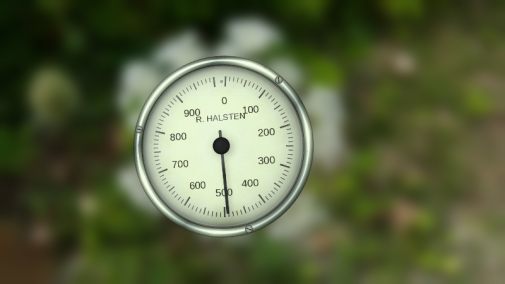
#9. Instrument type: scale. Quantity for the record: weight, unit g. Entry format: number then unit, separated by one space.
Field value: 490 g
